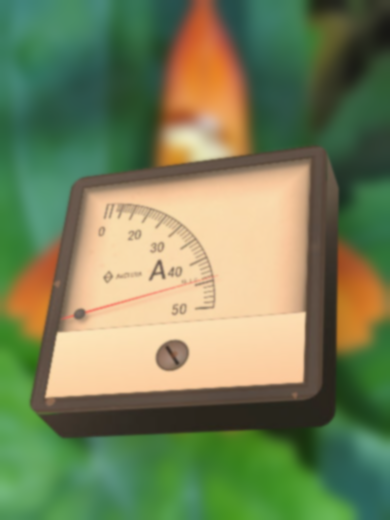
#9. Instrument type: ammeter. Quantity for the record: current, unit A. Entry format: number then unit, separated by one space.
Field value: 45 A
